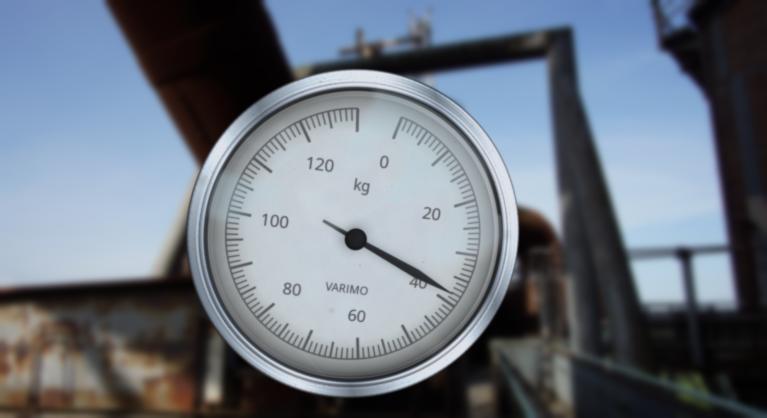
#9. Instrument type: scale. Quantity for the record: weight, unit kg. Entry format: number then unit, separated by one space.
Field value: 38 kg
